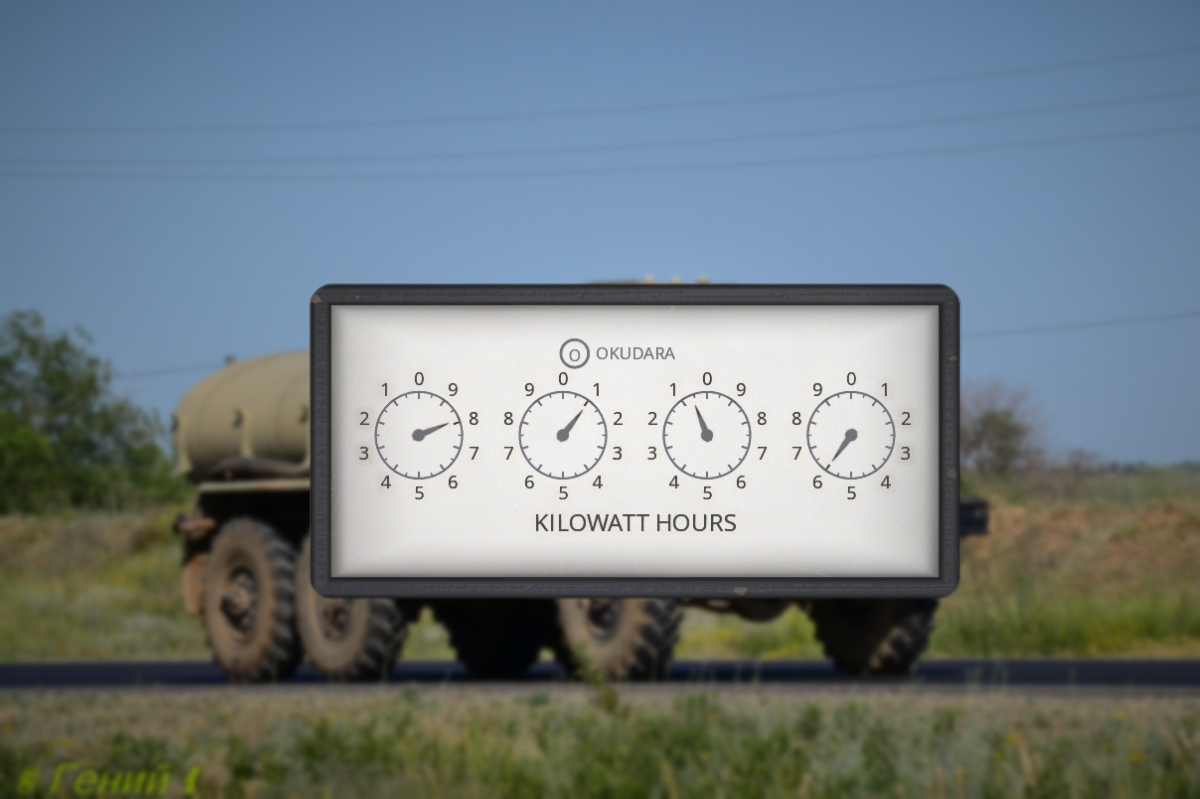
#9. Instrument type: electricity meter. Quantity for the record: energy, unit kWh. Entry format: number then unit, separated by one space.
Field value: 8106 kWh
